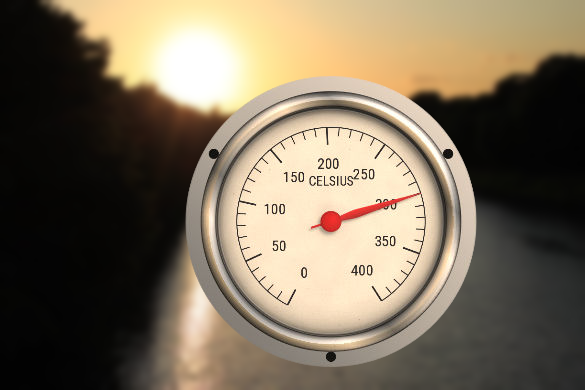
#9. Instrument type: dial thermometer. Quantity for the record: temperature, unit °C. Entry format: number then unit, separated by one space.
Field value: 300 °C
